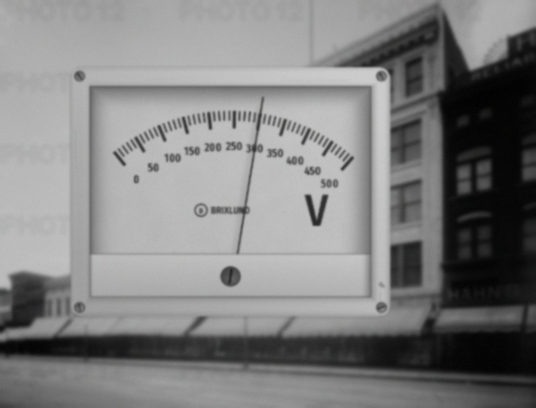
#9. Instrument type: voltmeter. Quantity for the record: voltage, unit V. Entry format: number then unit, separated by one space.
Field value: 300 V
